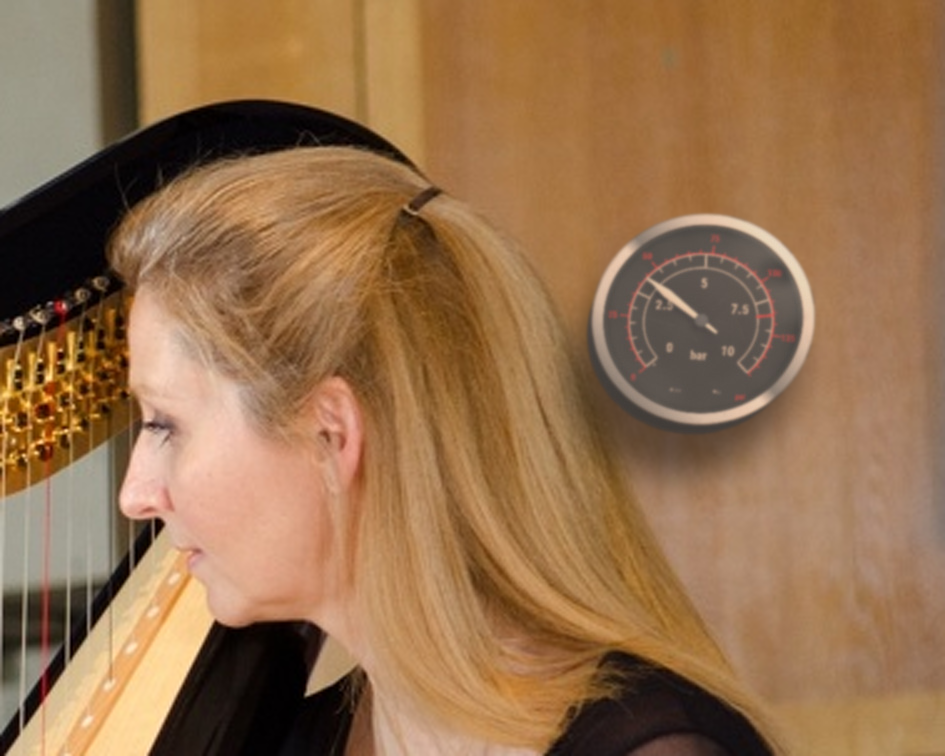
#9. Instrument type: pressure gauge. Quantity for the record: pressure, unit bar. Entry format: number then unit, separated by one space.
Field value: 3 bar
